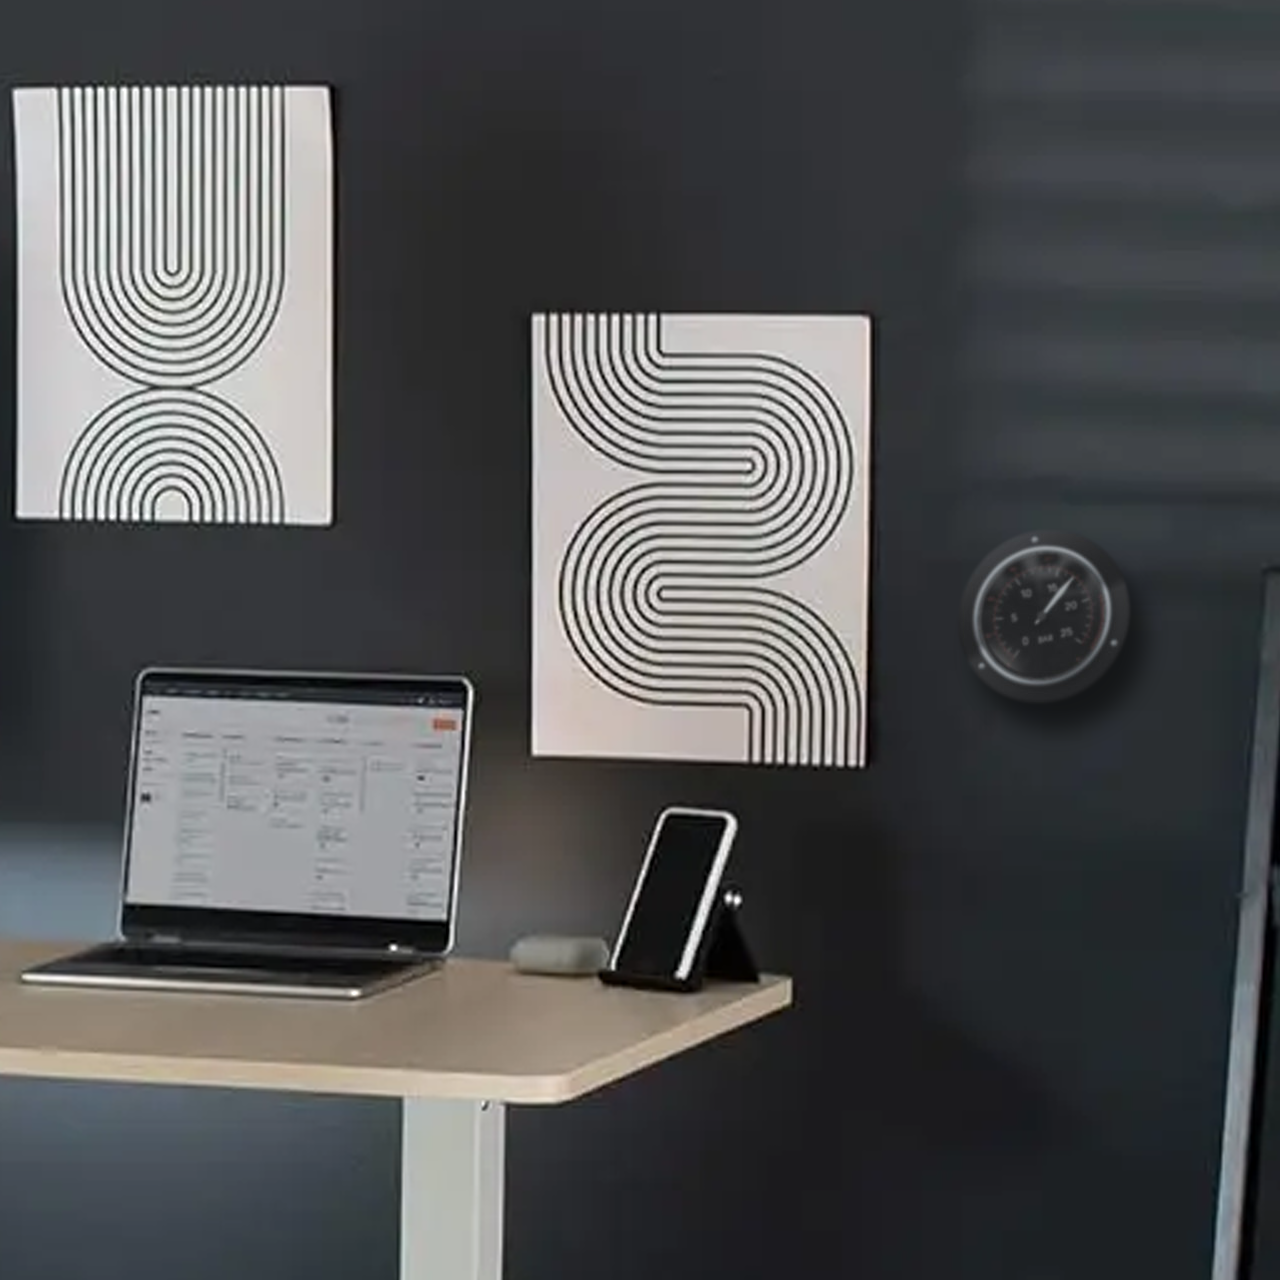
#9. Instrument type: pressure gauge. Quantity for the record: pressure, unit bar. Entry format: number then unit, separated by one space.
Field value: 17 bar
